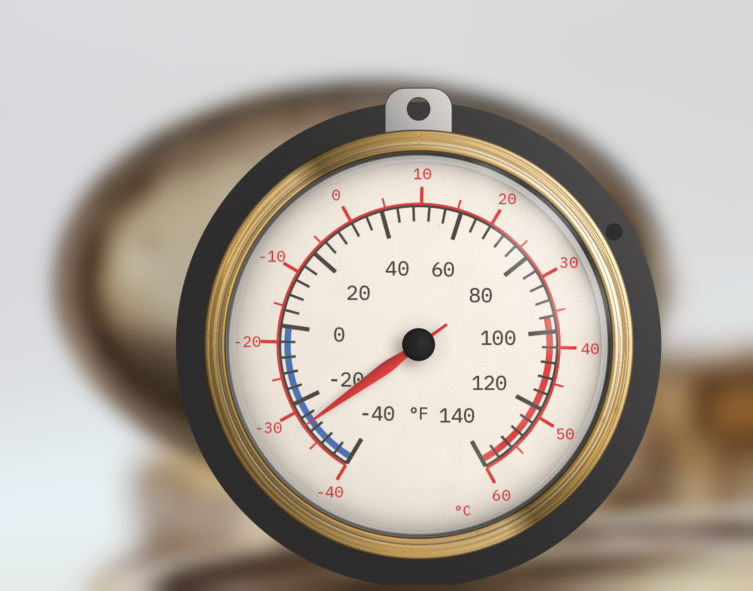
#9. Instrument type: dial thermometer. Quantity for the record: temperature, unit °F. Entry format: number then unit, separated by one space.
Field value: -26 °F
